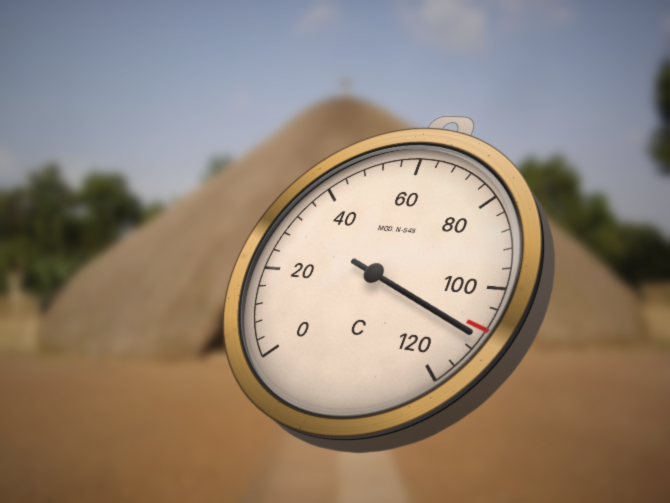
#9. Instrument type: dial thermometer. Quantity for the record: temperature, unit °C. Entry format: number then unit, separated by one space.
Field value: 110 °C
